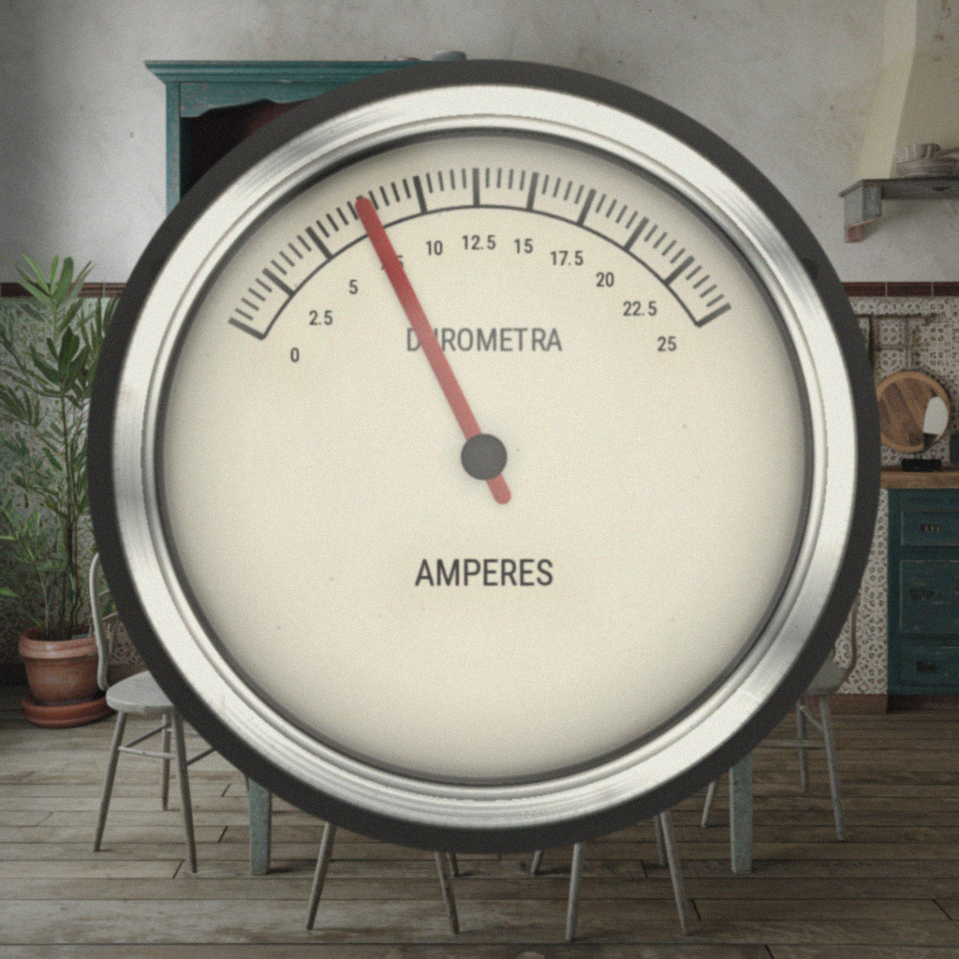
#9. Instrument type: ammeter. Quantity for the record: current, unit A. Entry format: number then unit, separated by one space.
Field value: 7.5 A
